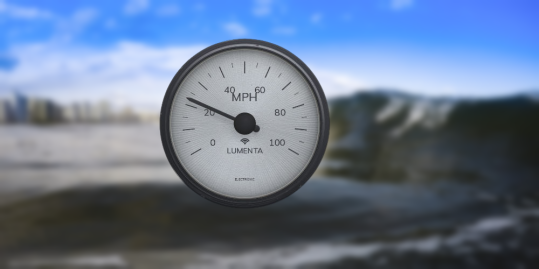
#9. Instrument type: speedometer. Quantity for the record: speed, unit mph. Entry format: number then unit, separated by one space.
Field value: 22.5 mph
